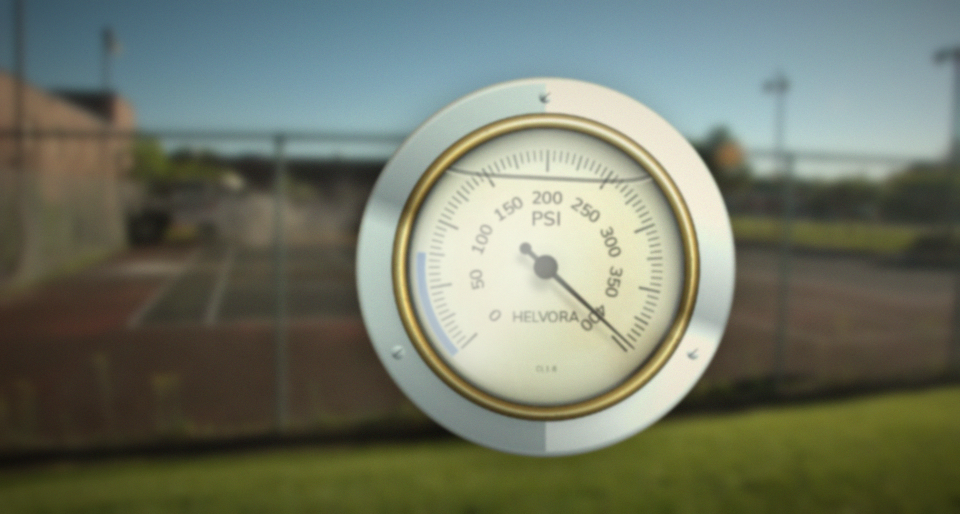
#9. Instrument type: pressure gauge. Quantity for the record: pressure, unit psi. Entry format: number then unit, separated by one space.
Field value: 395 psi
